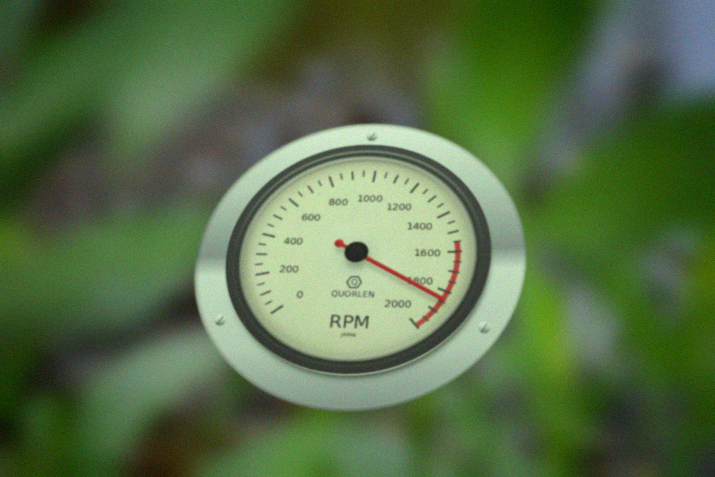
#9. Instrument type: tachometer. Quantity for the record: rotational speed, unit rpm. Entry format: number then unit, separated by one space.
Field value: 1850 rpm
